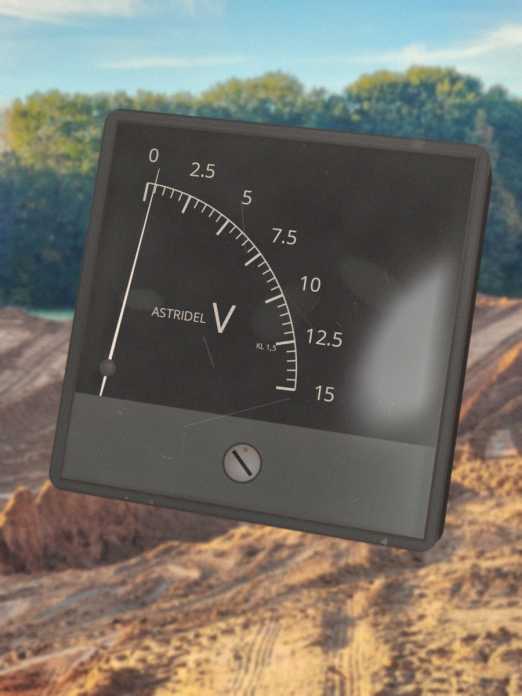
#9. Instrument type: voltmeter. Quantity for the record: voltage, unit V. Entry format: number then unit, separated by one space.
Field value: 0.5 V
